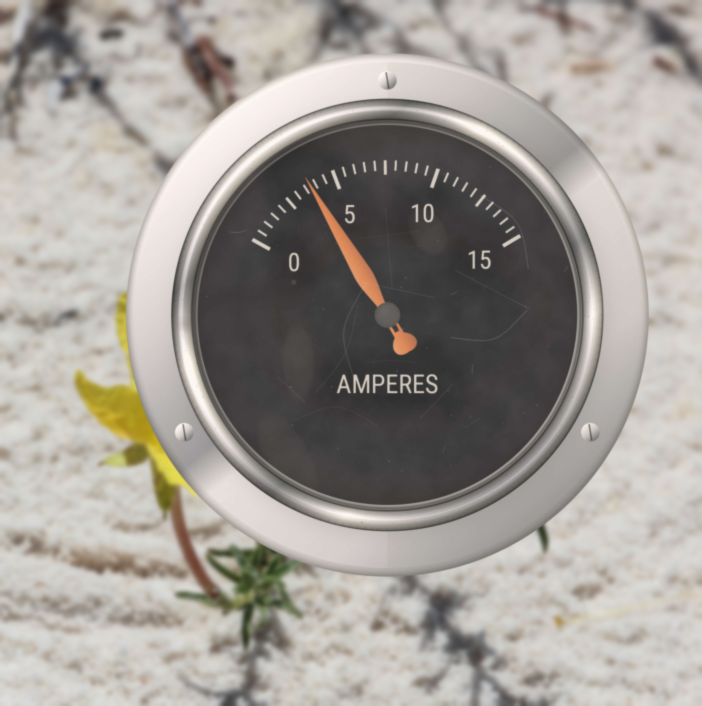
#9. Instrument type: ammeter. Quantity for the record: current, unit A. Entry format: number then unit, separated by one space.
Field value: 3.75 A
